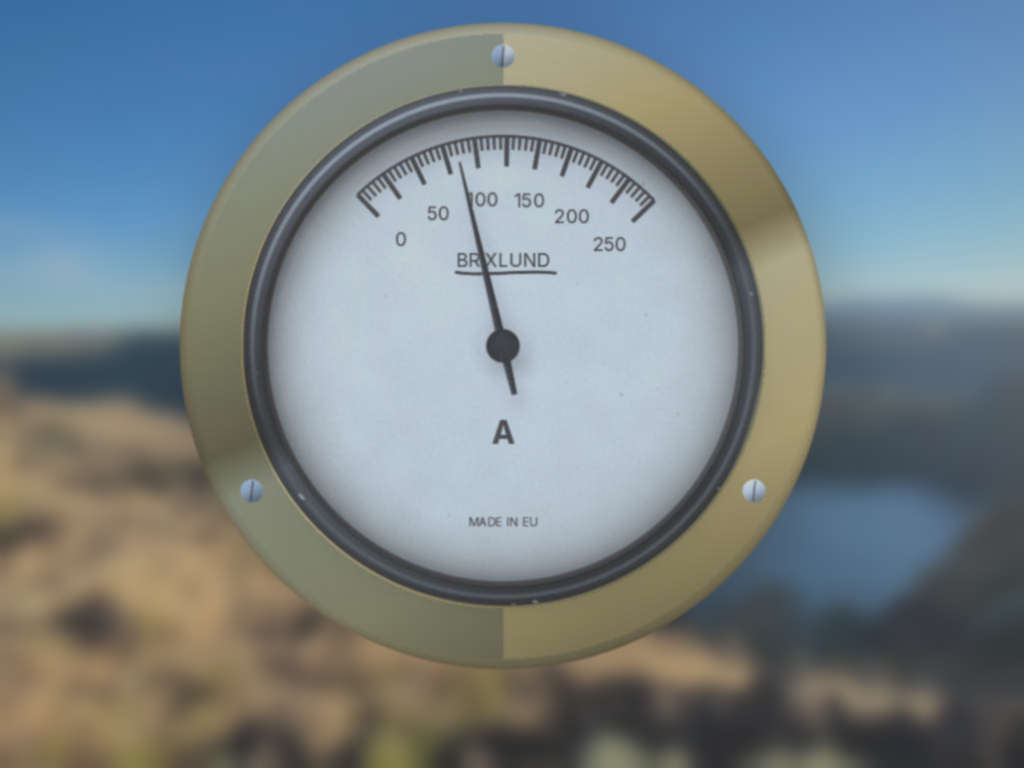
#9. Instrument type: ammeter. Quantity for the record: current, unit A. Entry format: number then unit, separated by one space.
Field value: 85 A
